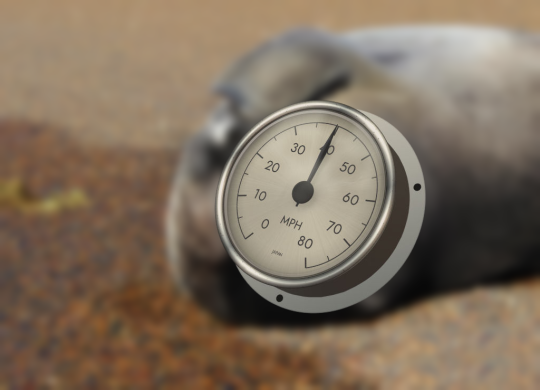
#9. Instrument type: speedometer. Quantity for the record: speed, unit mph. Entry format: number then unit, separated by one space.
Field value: 40 mph
